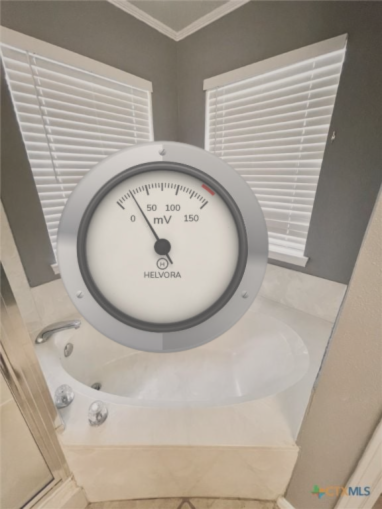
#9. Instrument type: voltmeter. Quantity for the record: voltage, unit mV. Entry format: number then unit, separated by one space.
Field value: 25 mV
